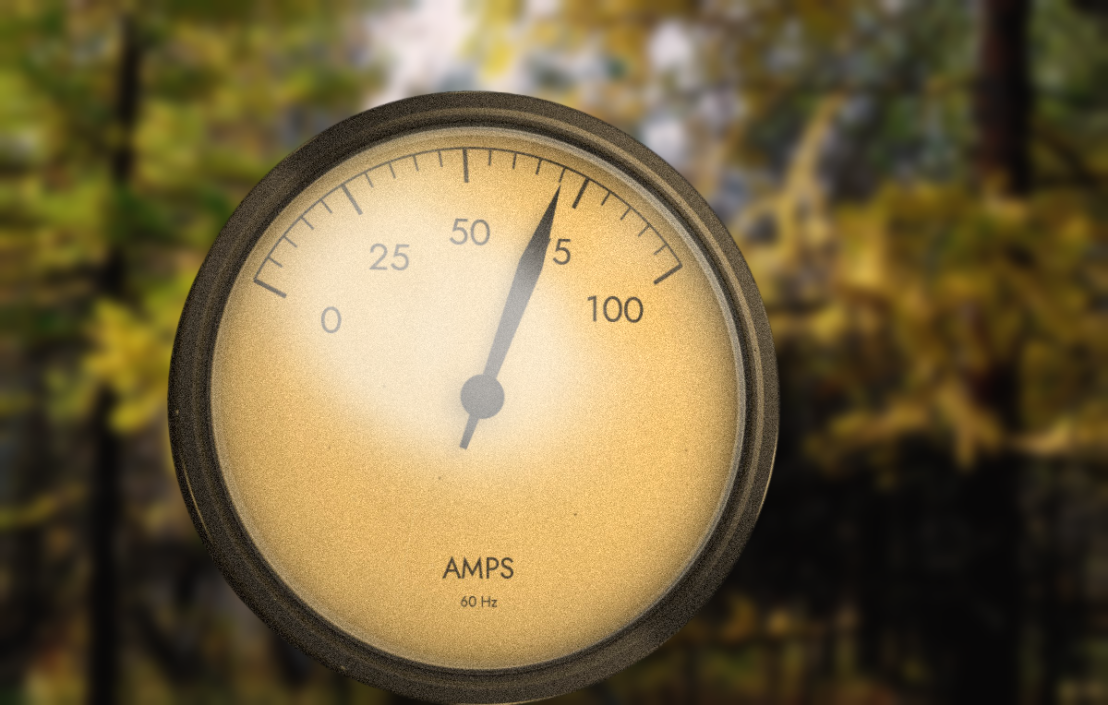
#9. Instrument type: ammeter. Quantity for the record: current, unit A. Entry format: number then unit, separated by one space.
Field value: 70 A
